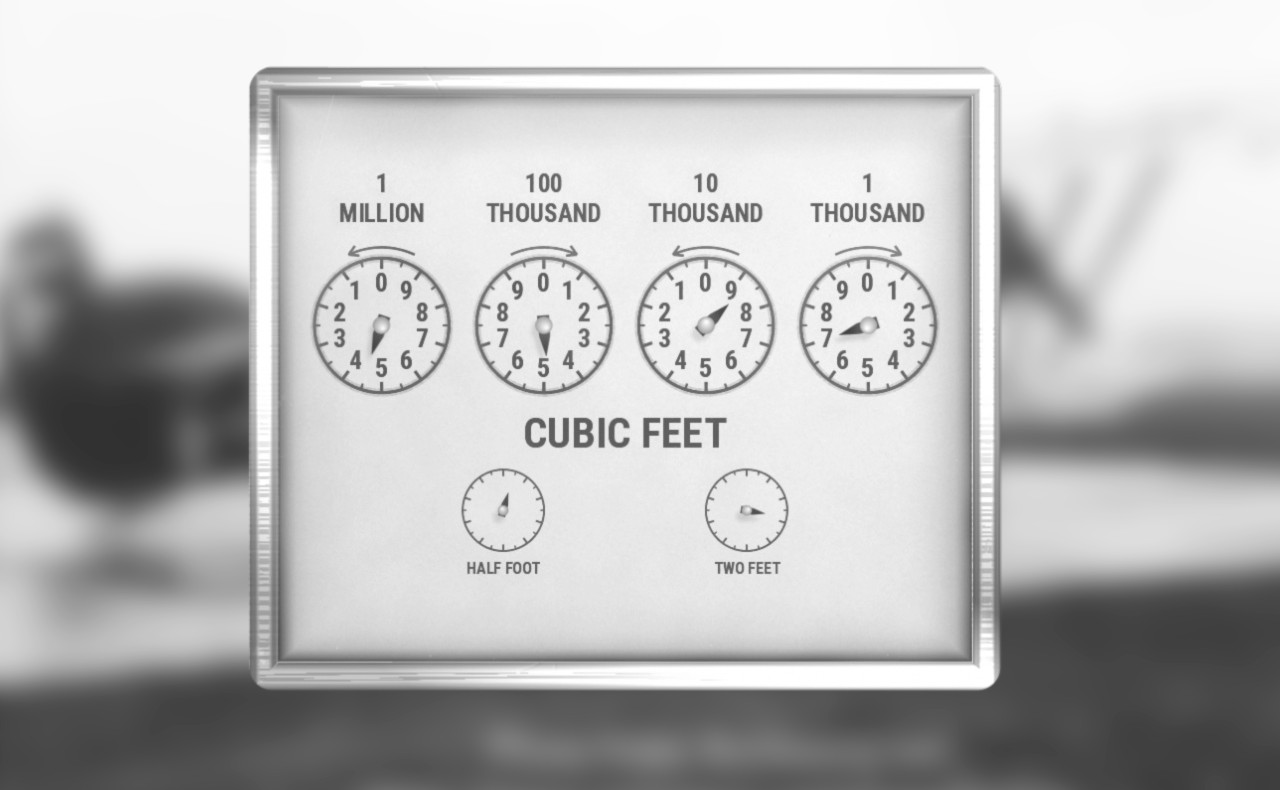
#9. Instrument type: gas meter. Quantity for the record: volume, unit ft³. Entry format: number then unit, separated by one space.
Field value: 448700 ft³
